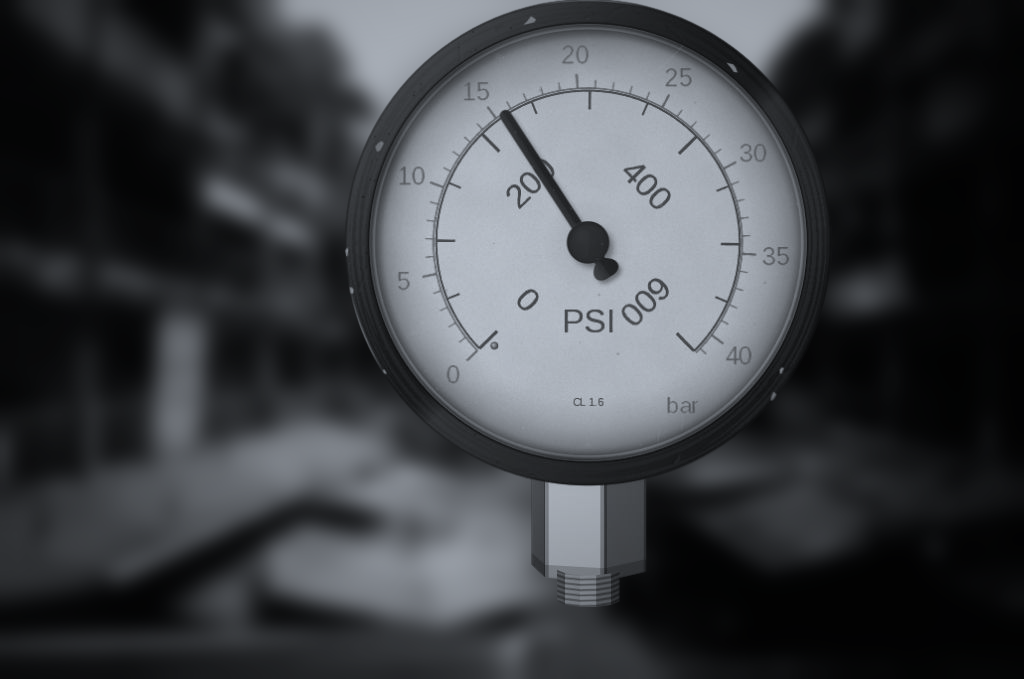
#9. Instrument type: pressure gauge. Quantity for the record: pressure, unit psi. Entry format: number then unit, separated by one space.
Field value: 225 psi
